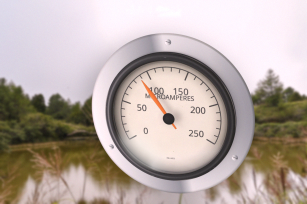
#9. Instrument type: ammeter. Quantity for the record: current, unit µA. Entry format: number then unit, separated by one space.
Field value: 90 µA
